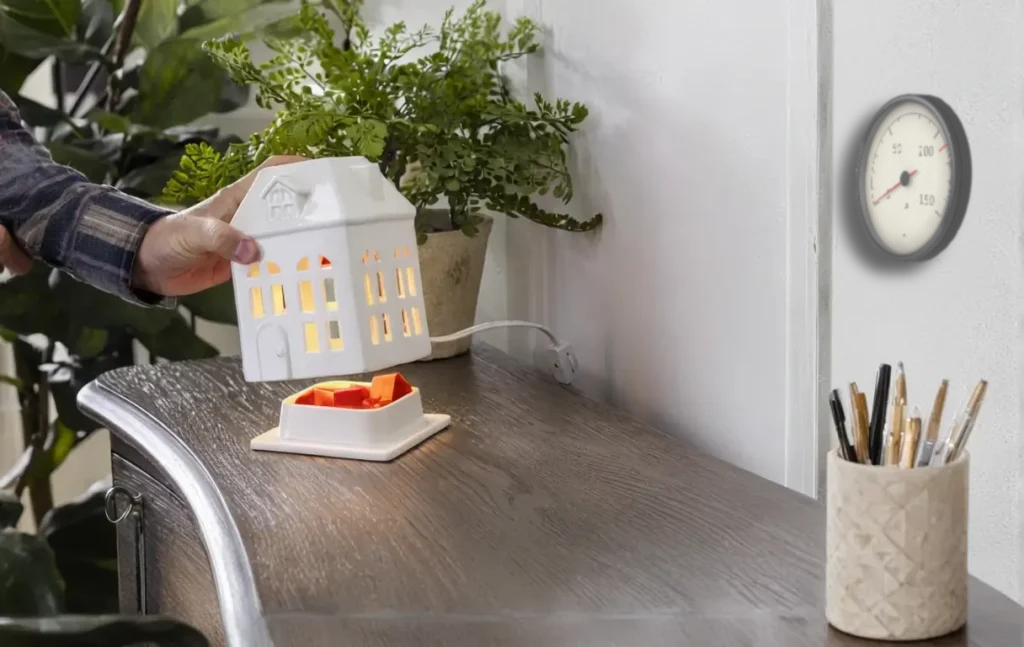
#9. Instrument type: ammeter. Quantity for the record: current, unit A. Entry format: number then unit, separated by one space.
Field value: 0 A
